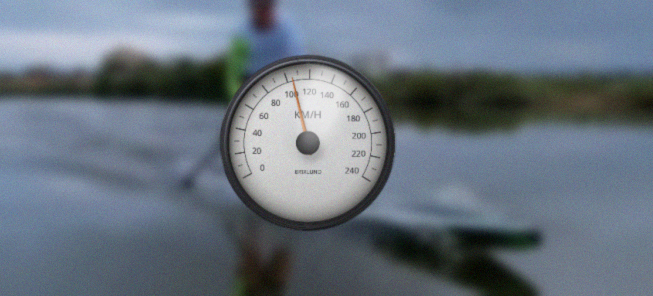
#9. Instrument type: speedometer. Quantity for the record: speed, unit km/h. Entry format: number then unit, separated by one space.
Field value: 105 km/h
